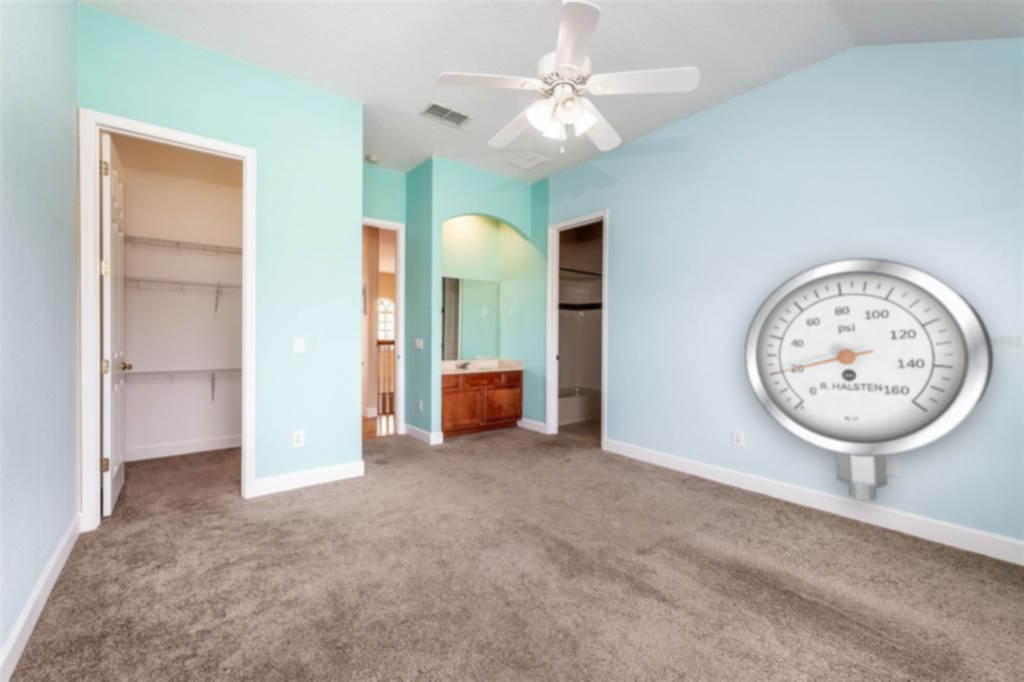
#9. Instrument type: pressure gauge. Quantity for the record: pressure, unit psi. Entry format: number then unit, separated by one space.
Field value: 20 psi
